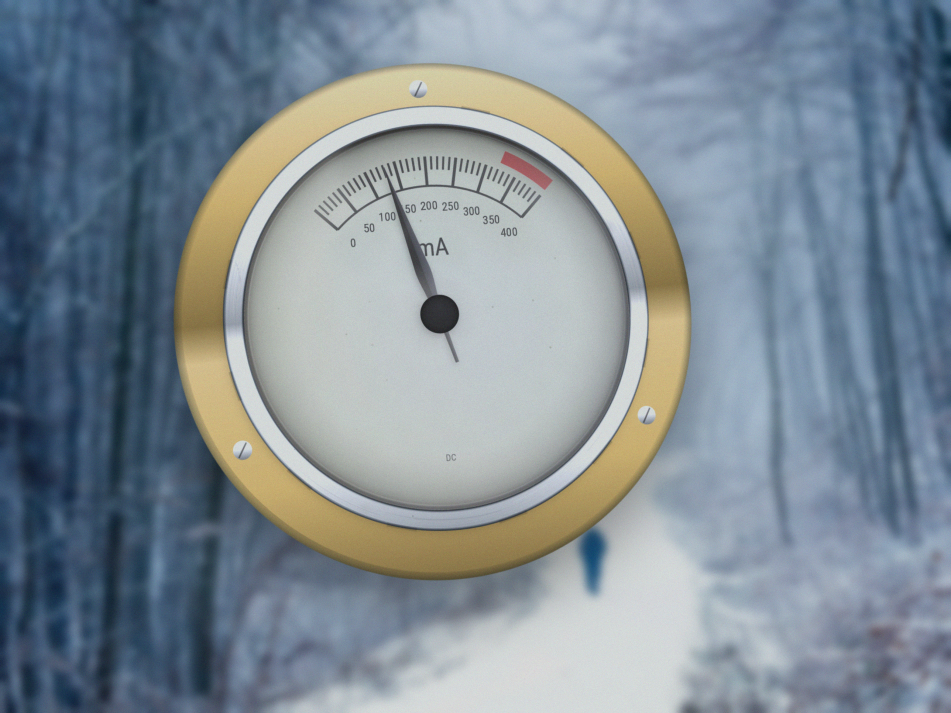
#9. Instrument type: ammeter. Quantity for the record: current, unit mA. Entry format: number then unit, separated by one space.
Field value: 130 mA
